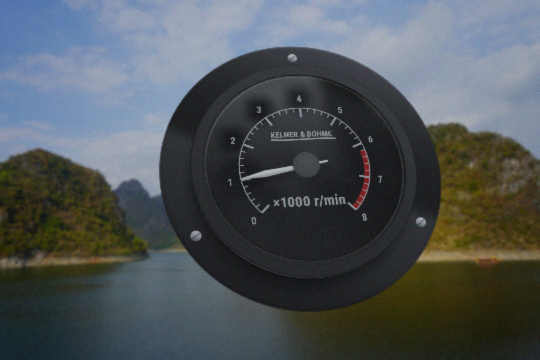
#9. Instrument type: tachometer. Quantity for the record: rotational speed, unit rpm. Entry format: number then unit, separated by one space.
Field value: 1000 rpm
